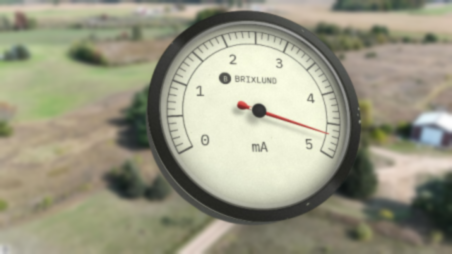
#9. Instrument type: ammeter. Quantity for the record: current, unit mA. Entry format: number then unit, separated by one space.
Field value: 4.7 mA
